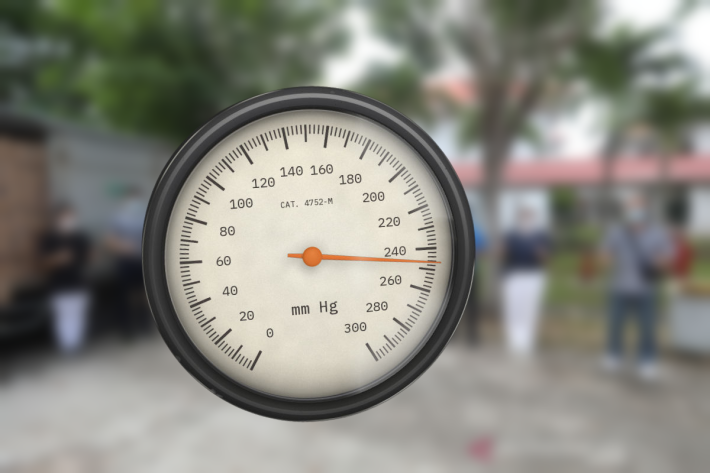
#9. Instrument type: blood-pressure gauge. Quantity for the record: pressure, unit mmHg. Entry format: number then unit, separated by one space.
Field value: 246 mmHg
